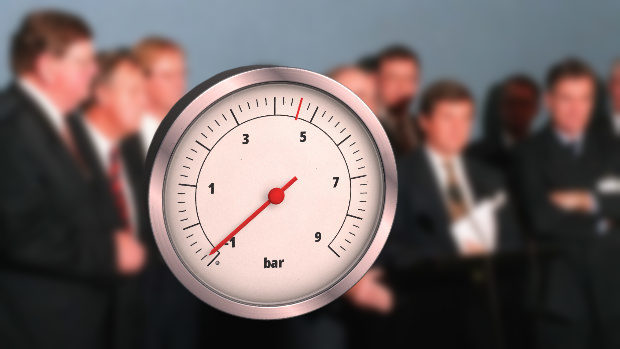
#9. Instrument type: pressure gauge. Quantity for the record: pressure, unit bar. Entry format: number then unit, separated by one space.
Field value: -0.8 bar
